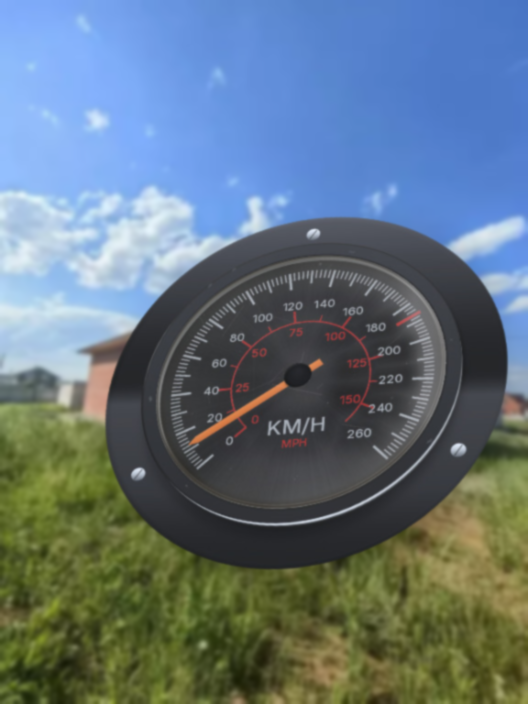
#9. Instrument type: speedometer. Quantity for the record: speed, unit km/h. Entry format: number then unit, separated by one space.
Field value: 10 km/h
